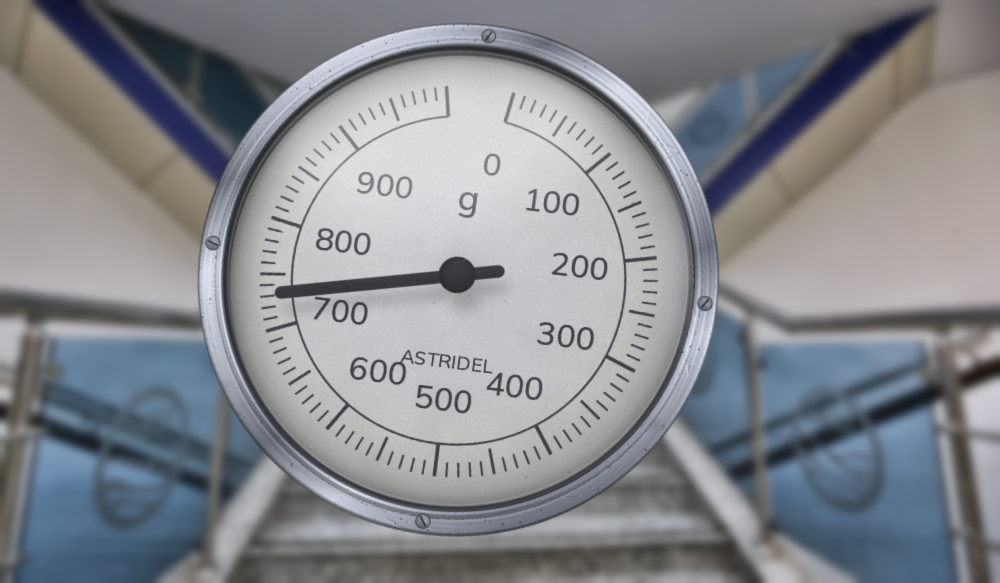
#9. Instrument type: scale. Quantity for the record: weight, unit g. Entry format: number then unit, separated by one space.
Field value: 730 g
